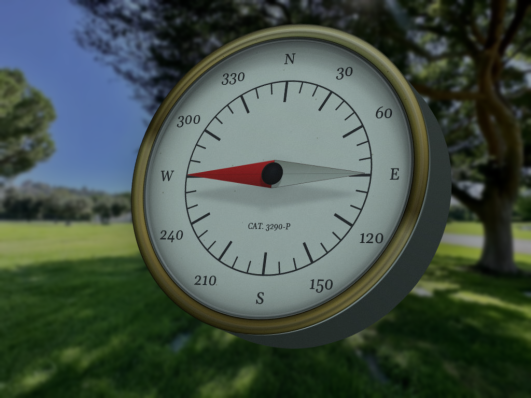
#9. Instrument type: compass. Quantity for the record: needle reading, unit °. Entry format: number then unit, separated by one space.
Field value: 270 °
